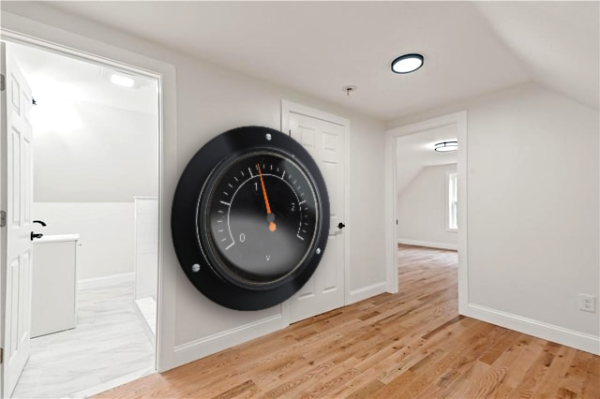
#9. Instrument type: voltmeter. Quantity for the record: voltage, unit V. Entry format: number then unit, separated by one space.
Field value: 1.1 V
